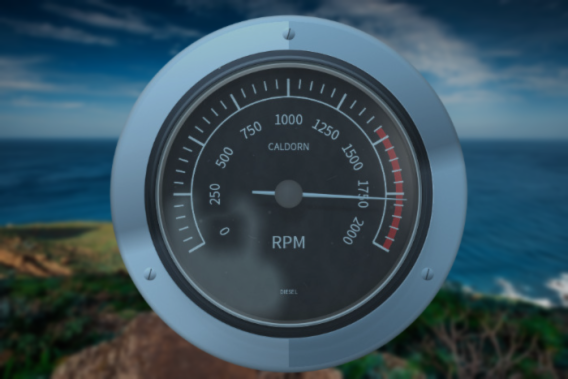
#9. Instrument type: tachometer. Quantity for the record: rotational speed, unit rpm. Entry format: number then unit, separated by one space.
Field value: 1775 rpm
